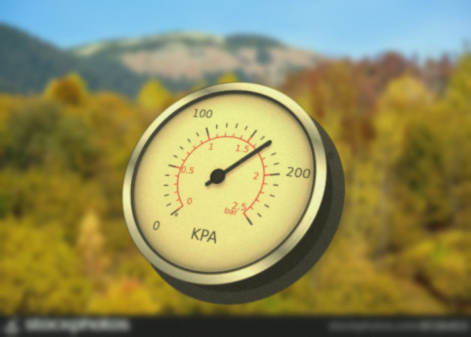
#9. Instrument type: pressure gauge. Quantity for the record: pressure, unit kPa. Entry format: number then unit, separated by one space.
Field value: 170 kPa
